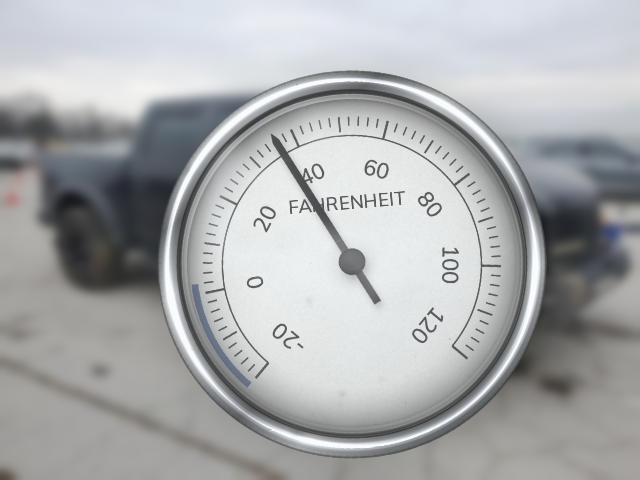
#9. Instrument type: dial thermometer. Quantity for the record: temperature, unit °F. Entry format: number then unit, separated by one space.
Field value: 36 °F
